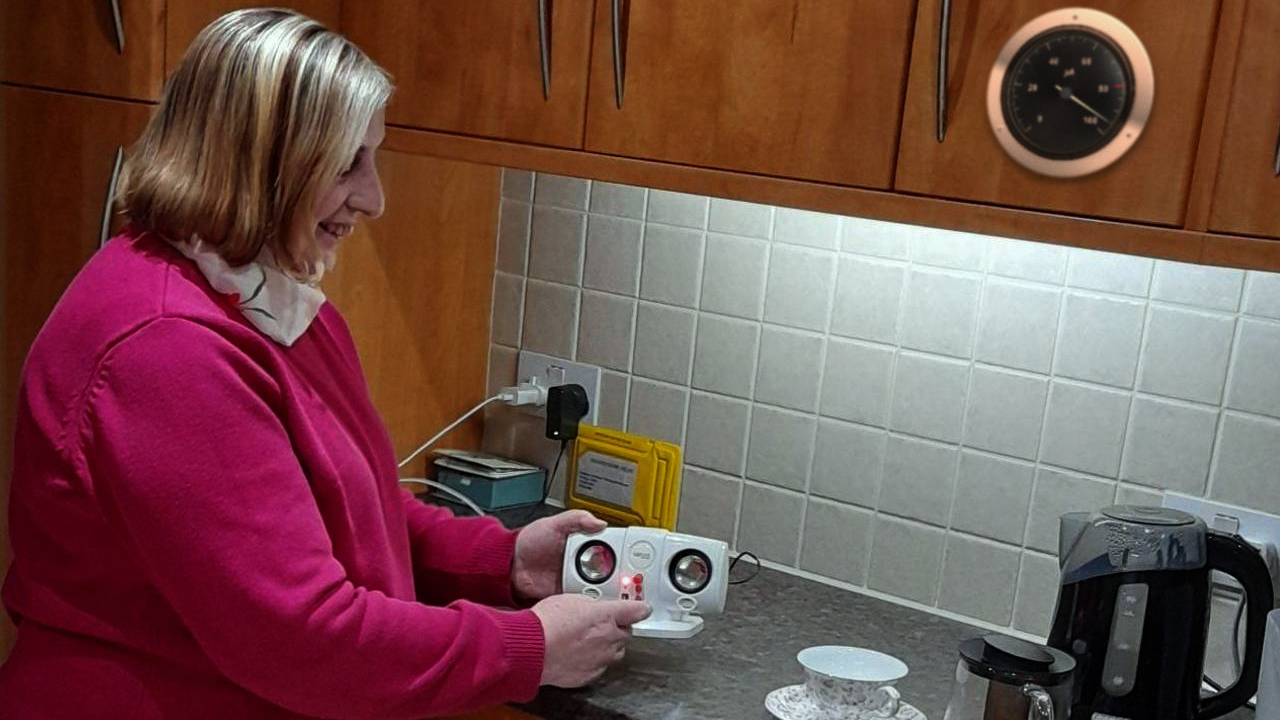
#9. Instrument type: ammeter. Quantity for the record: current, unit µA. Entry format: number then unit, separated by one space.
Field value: 95 µA
